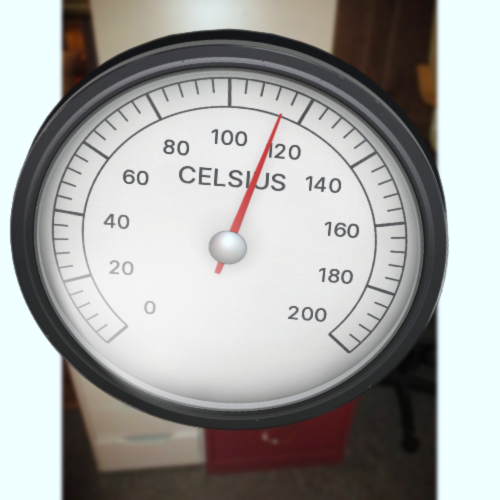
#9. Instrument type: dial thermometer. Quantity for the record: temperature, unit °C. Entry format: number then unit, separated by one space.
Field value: 114 °C
